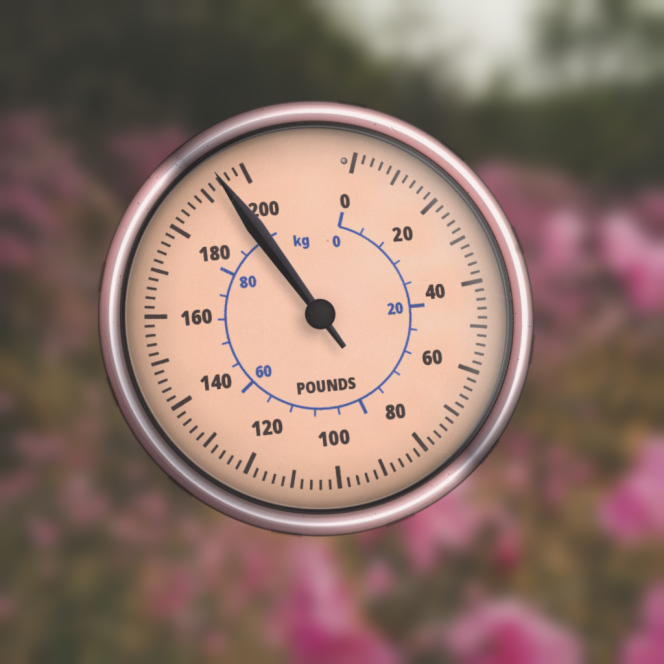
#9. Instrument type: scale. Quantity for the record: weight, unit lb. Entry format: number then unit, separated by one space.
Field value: 194 lb
